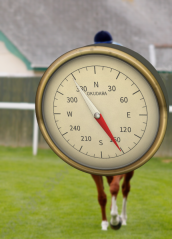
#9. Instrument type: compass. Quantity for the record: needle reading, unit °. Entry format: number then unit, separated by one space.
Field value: 150 °
